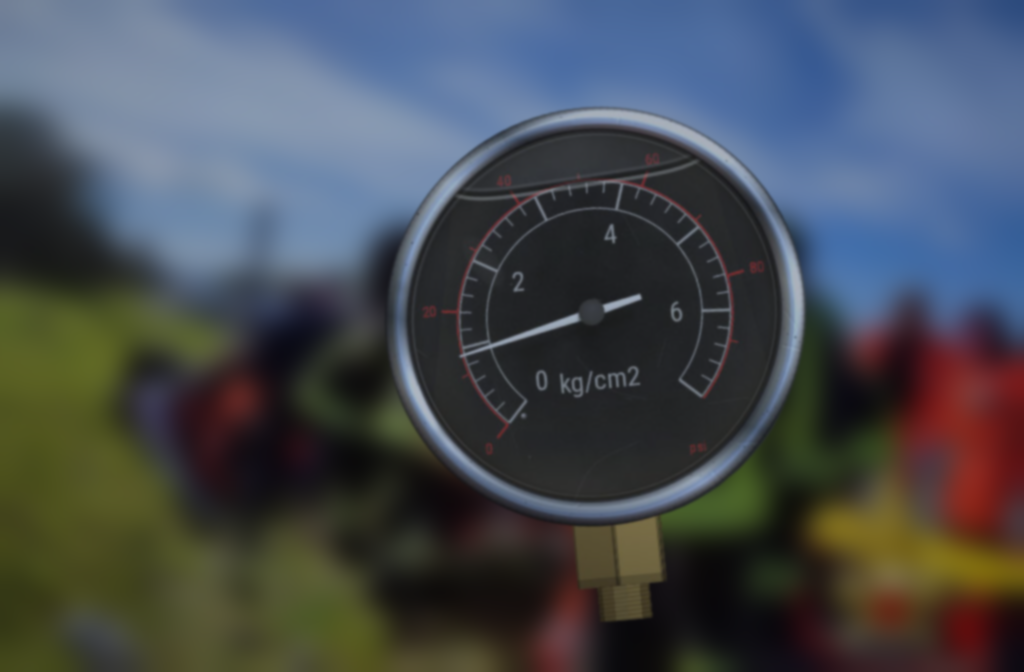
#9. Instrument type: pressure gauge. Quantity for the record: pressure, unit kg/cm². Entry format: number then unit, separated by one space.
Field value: 0.9 kg/cm²
